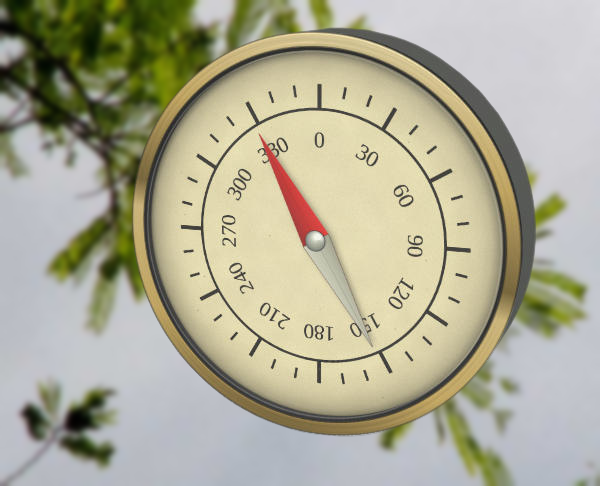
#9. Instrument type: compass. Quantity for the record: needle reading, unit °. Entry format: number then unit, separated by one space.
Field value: 330 °
